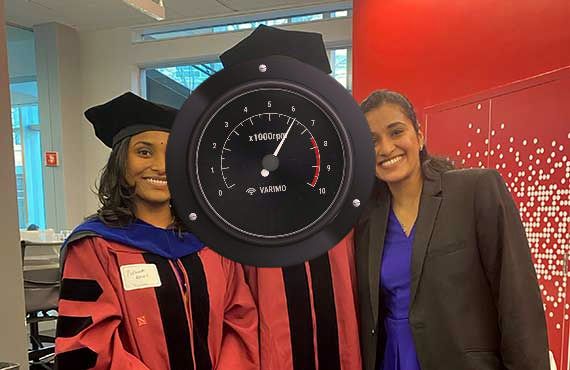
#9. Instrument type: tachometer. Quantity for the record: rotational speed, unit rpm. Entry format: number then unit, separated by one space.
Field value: 6250 rpm
